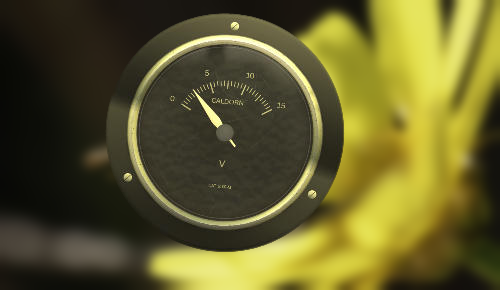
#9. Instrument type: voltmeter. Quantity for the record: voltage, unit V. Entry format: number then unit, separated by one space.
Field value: 2.5 V
